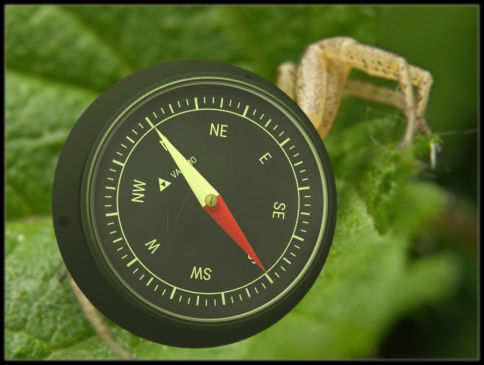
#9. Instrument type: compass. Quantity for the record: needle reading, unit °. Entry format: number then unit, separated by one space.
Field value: 180 °
